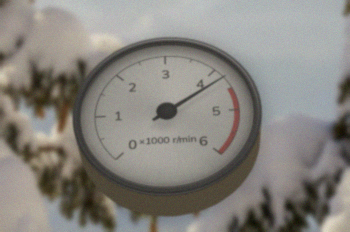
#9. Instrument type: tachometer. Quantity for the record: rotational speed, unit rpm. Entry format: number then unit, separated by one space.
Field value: 4250 rpm
